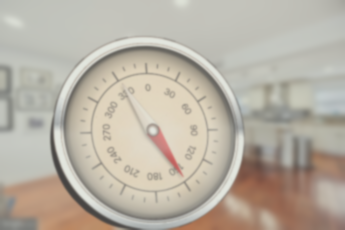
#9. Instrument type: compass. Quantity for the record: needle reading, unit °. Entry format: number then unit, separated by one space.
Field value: 150 °
